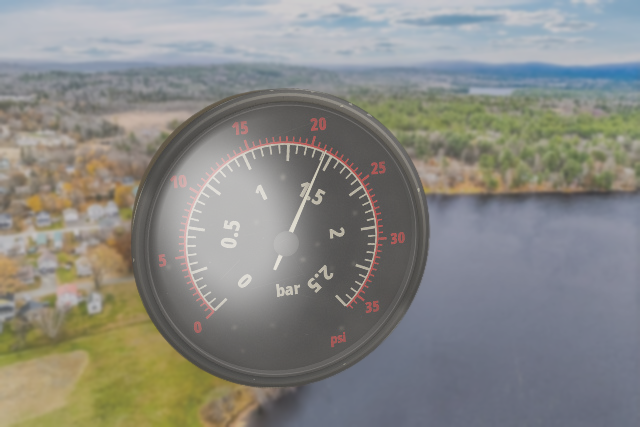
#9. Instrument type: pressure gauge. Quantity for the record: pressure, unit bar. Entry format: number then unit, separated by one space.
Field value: 1.45 bar
